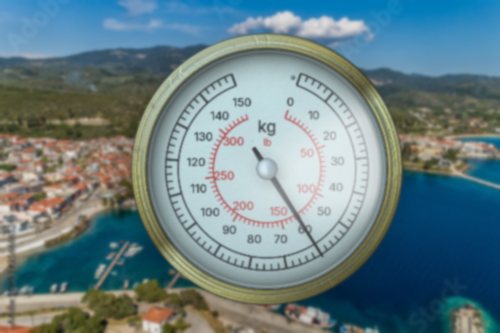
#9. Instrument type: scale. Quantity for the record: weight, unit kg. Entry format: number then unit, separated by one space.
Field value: 60 kg
